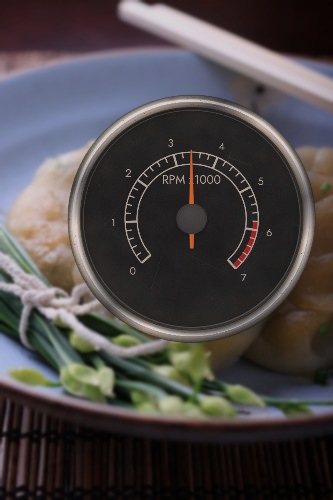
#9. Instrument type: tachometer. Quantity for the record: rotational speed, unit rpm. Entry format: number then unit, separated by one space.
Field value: 3400 rpm
